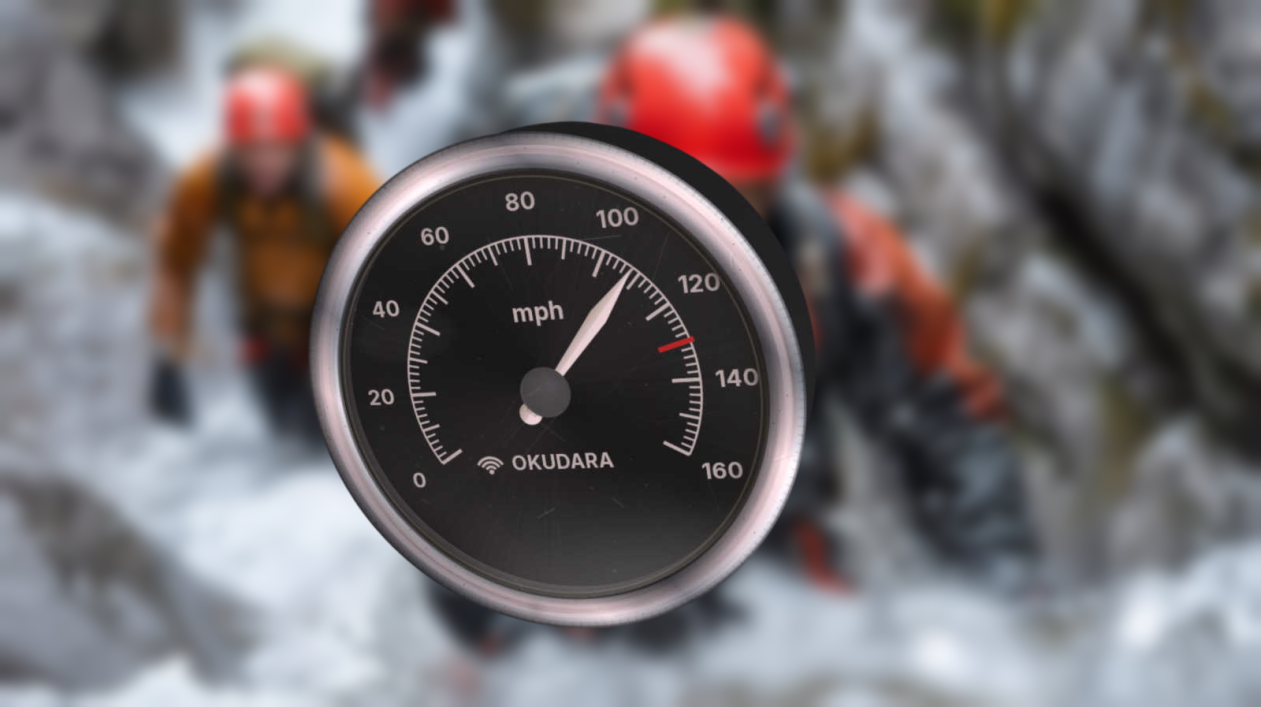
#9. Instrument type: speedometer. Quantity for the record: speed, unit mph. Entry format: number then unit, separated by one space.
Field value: 108 mph
